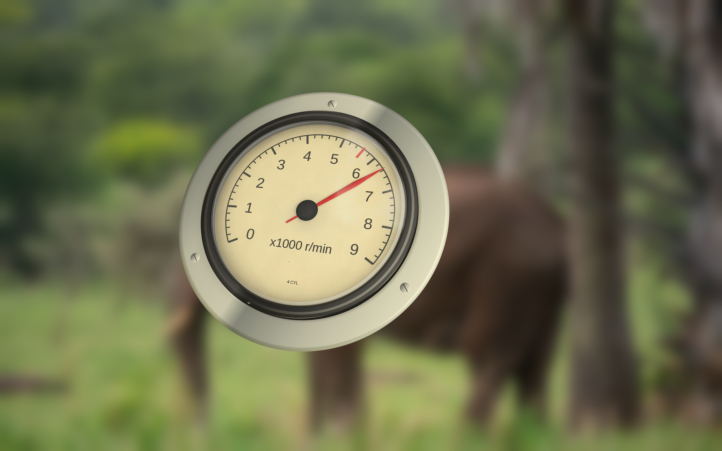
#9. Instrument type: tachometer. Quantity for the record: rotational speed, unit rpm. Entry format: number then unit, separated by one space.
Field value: 6400 rpm
